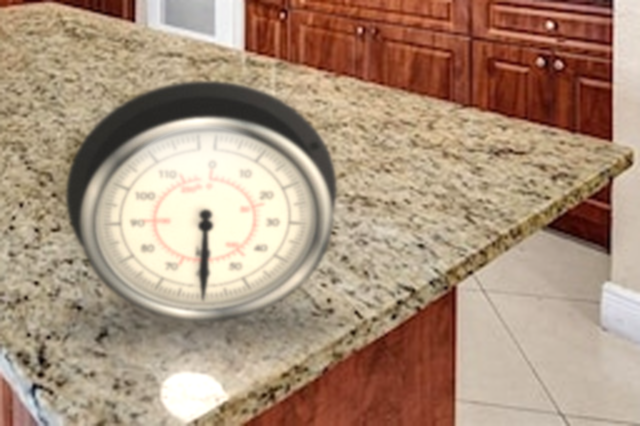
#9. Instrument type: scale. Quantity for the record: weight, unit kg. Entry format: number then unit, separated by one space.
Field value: 60 kg
